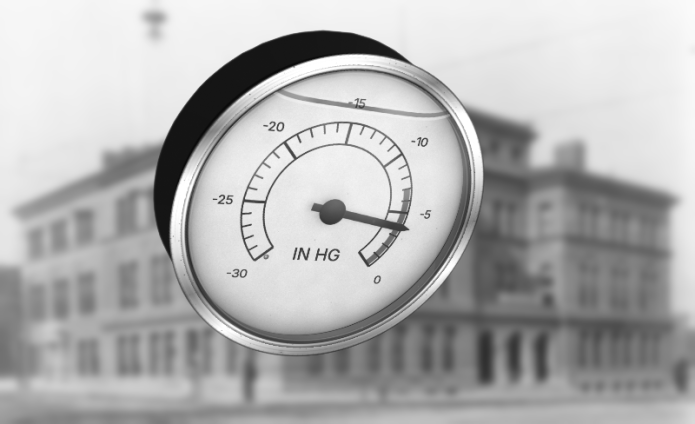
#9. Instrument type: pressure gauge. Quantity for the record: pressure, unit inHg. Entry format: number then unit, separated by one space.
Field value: -4 inHg
